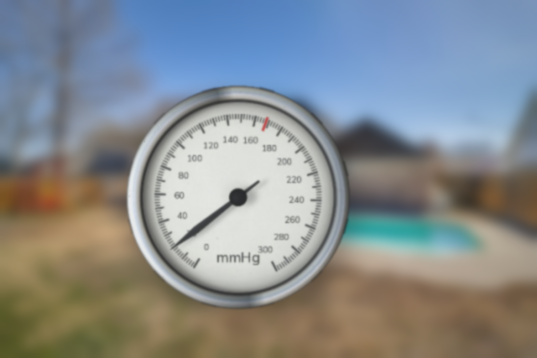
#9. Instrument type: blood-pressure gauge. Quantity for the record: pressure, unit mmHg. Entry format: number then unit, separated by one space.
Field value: 20 mmHg
